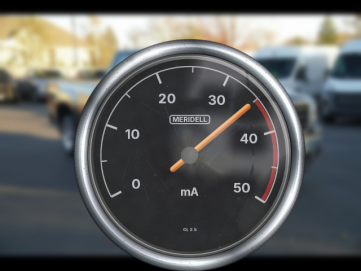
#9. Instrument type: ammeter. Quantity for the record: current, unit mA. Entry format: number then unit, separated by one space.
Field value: 35 mA
